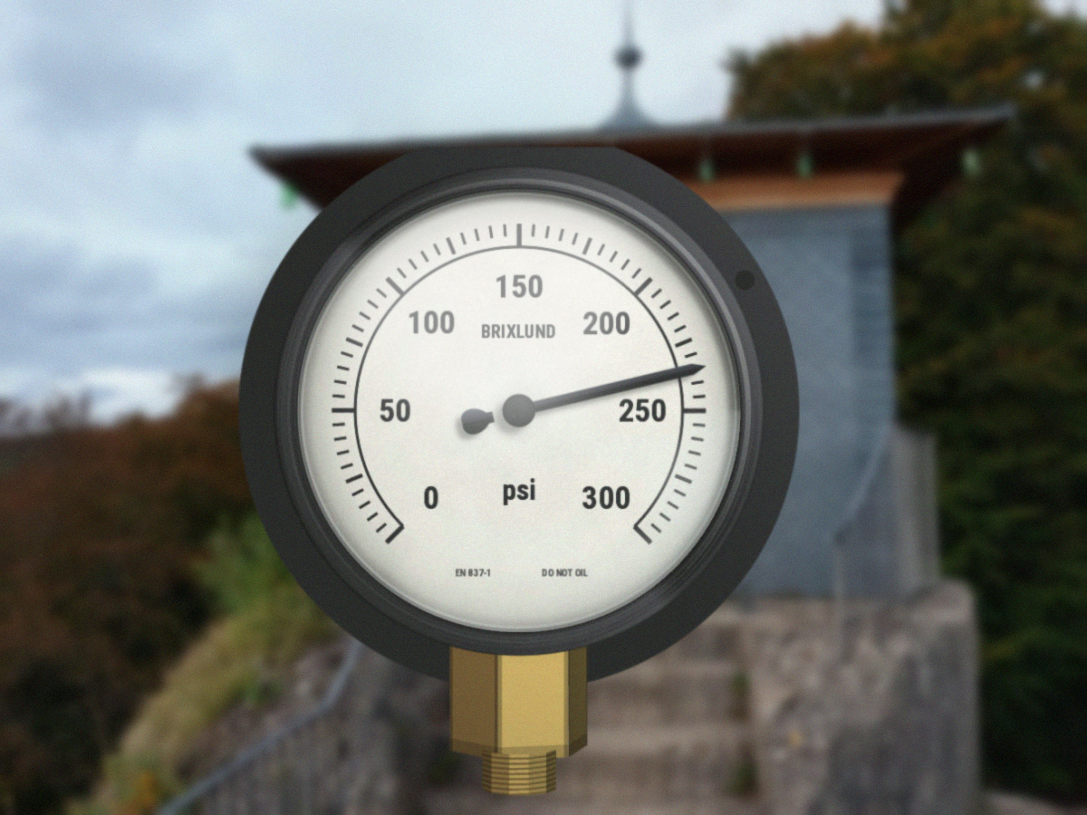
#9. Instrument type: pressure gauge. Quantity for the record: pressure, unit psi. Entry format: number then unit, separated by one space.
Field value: 235 psi
